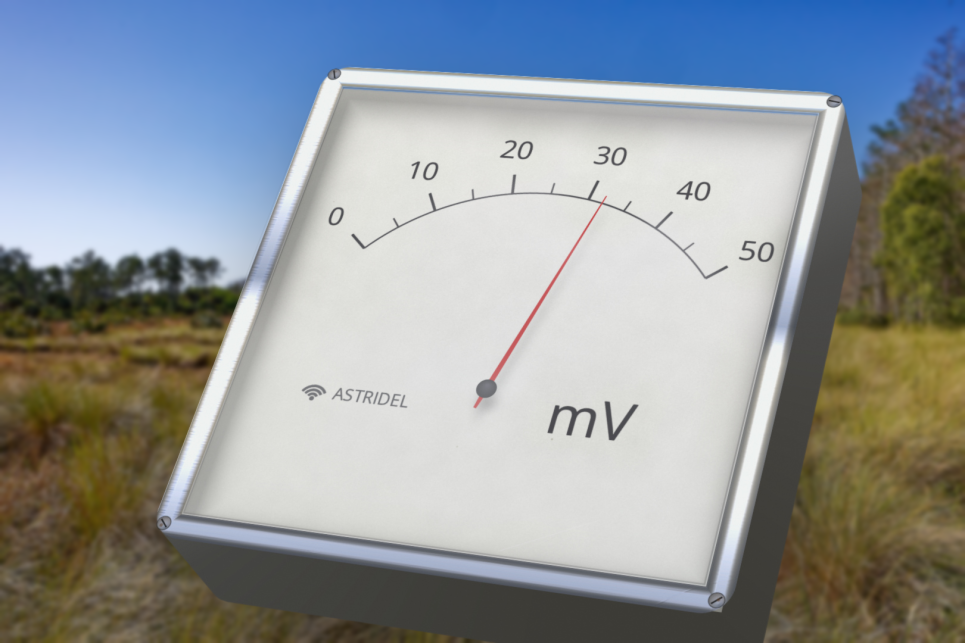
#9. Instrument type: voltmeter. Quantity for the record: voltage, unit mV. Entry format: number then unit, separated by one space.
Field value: 32.5 mV
